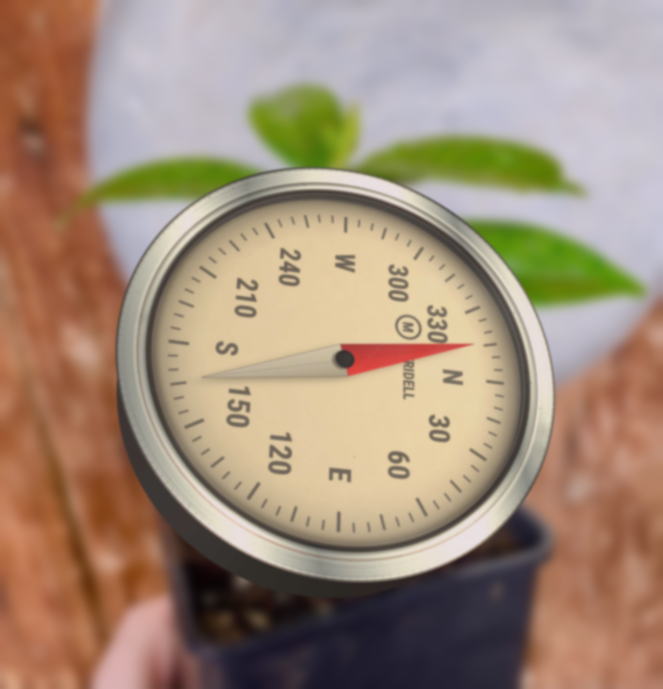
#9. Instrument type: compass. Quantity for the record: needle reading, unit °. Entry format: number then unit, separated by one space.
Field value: 345 °
